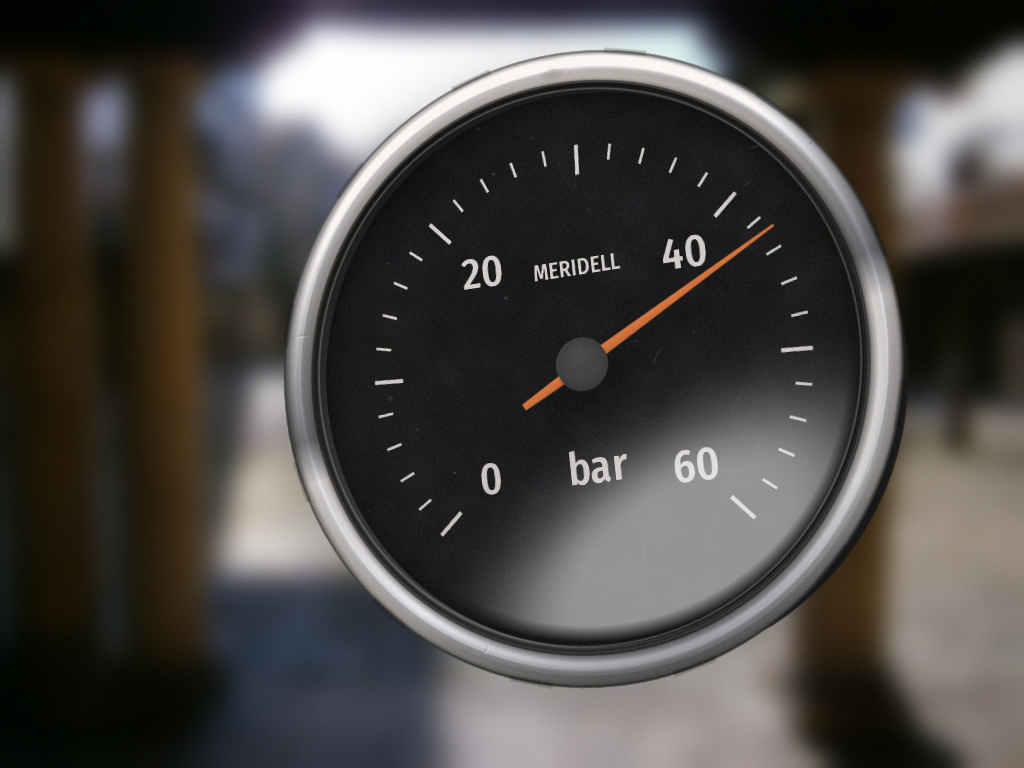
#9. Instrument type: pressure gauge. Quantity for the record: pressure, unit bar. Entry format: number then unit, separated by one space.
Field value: 43 bar
